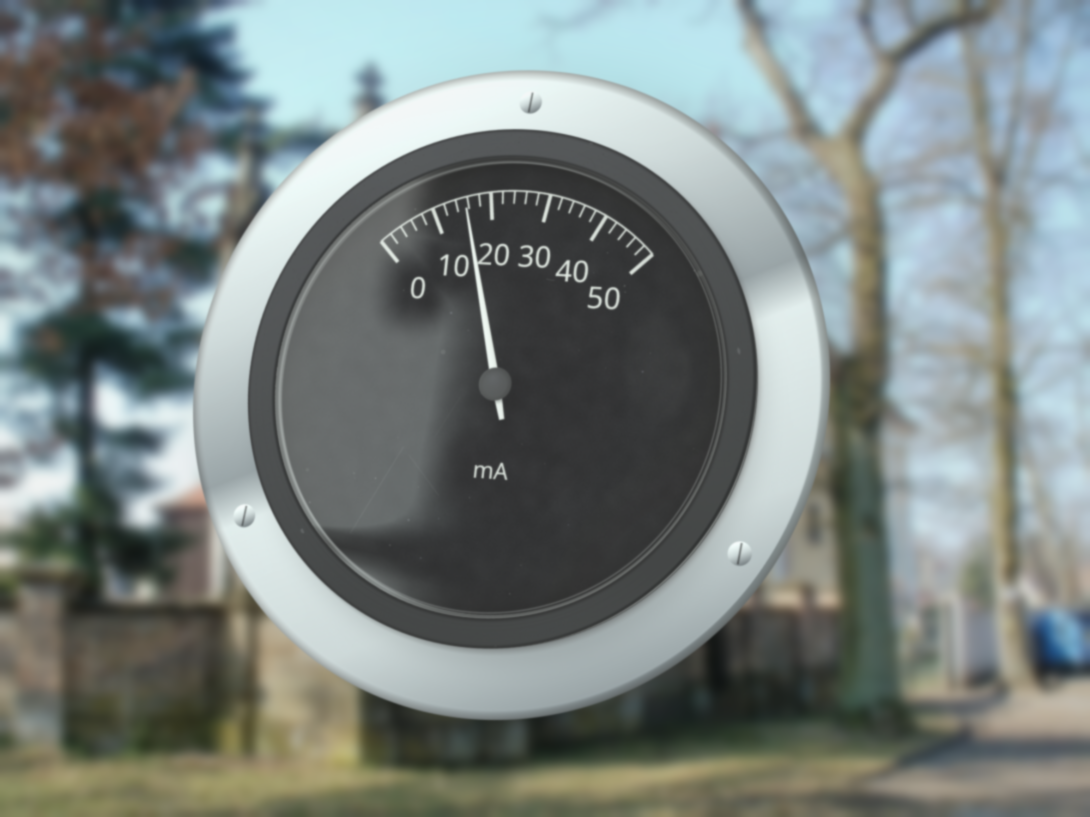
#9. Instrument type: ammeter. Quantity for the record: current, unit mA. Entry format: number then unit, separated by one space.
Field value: 16 mA
